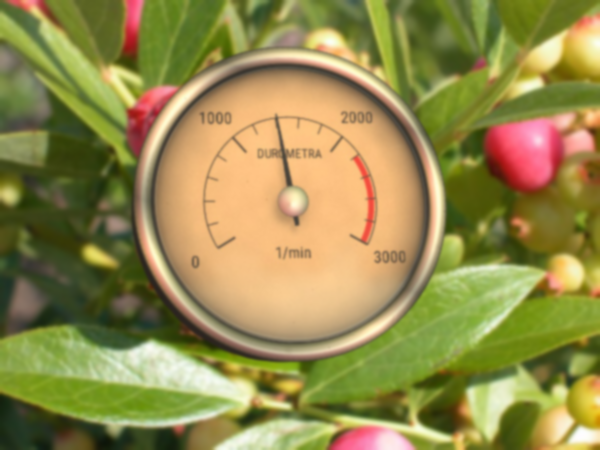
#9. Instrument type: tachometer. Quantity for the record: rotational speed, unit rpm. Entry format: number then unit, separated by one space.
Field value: 1400 rpm
